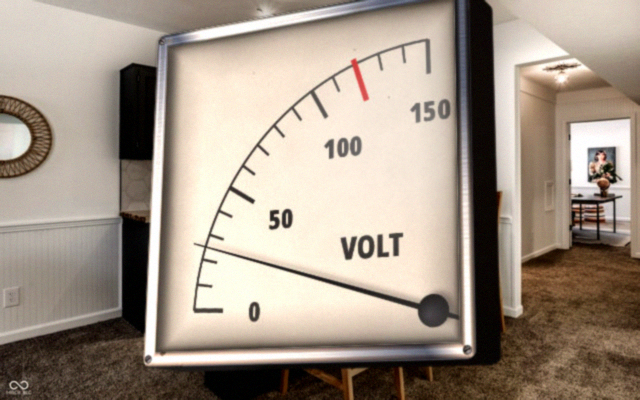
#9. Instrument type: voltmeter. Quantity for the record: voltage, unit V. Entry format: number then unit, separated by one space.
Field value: 25 V
